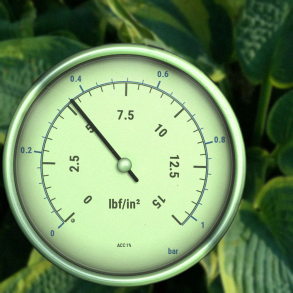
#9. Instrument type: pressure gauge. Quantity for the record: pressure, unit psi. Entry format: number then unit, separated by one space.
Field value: 5.25 psi
